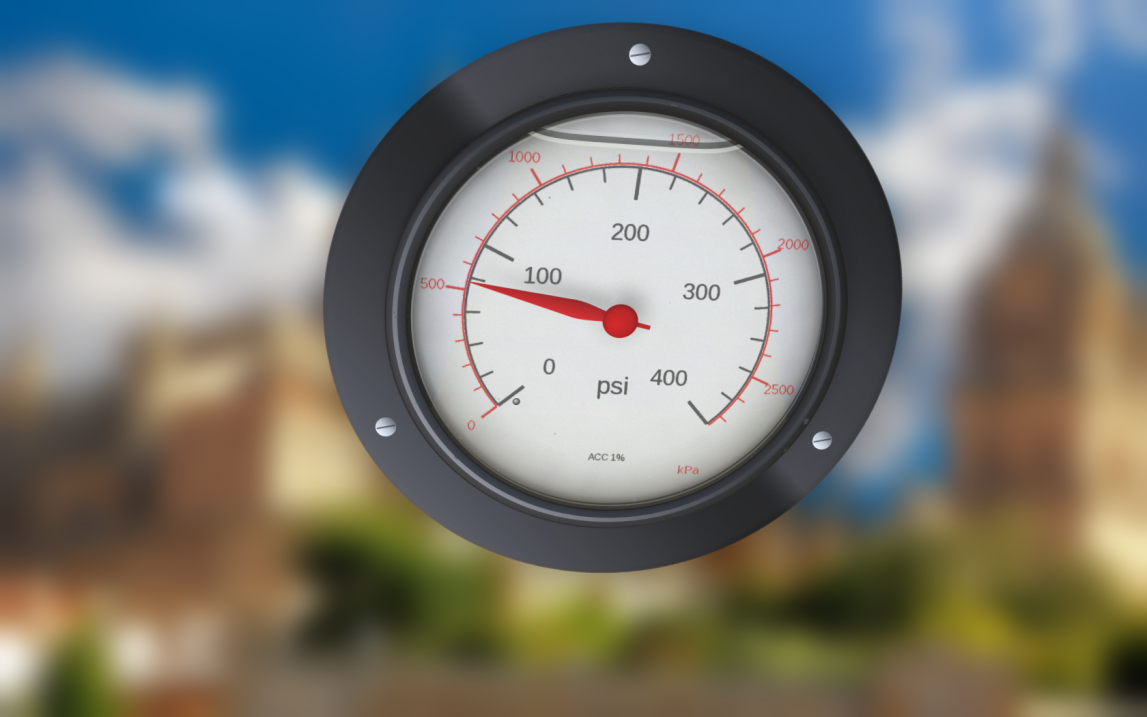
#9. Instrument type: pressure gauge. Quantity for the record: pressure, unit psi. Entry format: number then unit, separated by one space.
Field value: 80 psi
